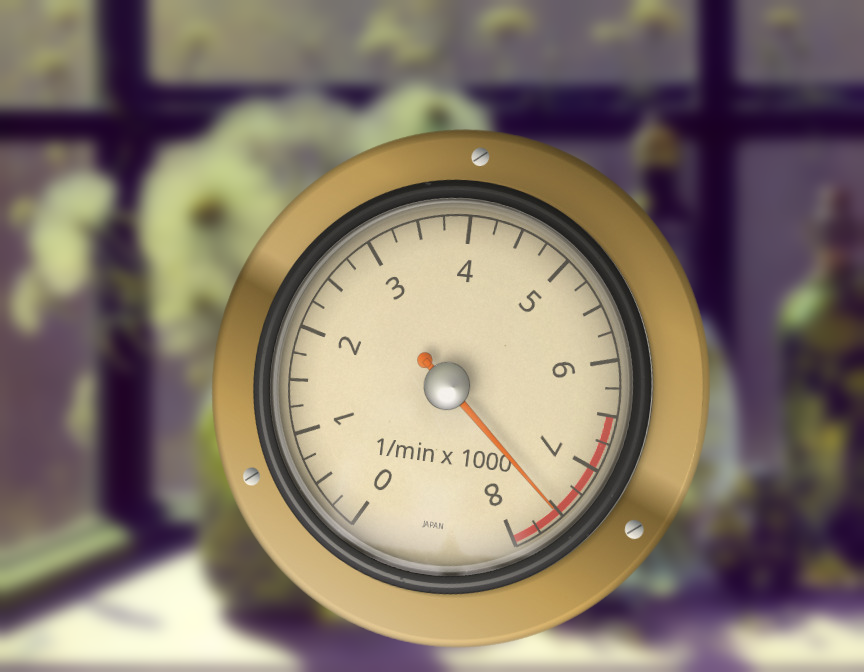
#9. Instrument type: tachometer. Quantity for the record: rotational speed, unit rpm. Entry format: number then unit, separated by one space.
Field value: 7500 rpm
